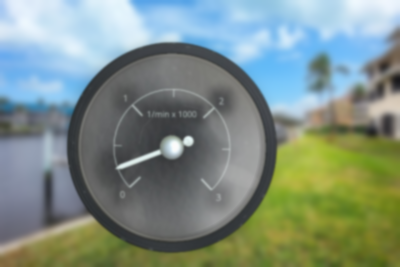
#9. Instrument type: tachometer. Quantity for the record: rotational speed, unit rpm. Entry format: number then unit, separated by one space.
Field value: 250 rpm
